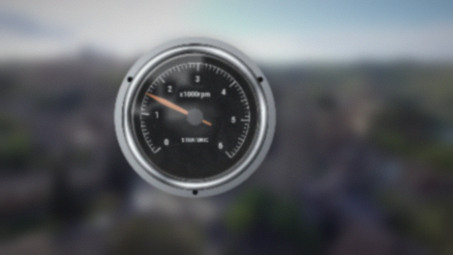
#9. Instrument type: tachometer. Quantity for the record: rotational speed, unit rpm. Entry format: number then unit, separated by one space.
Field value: 1500 rpm
